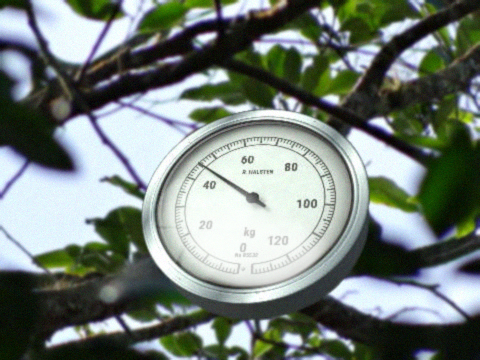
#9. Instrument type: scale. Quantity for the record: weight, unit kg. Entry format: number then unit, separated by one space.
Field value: 45 kg
